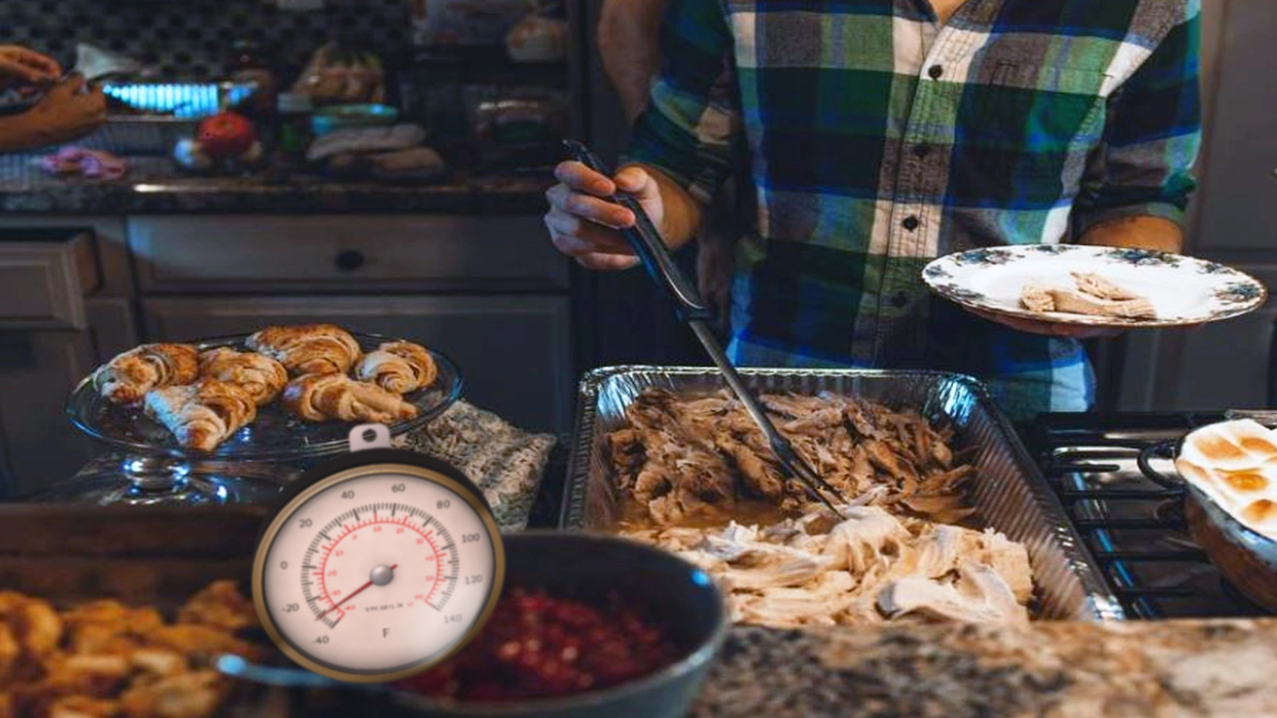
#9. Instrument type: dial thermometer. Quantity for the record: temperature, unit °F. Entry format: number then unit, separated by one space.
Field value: -30 °F
